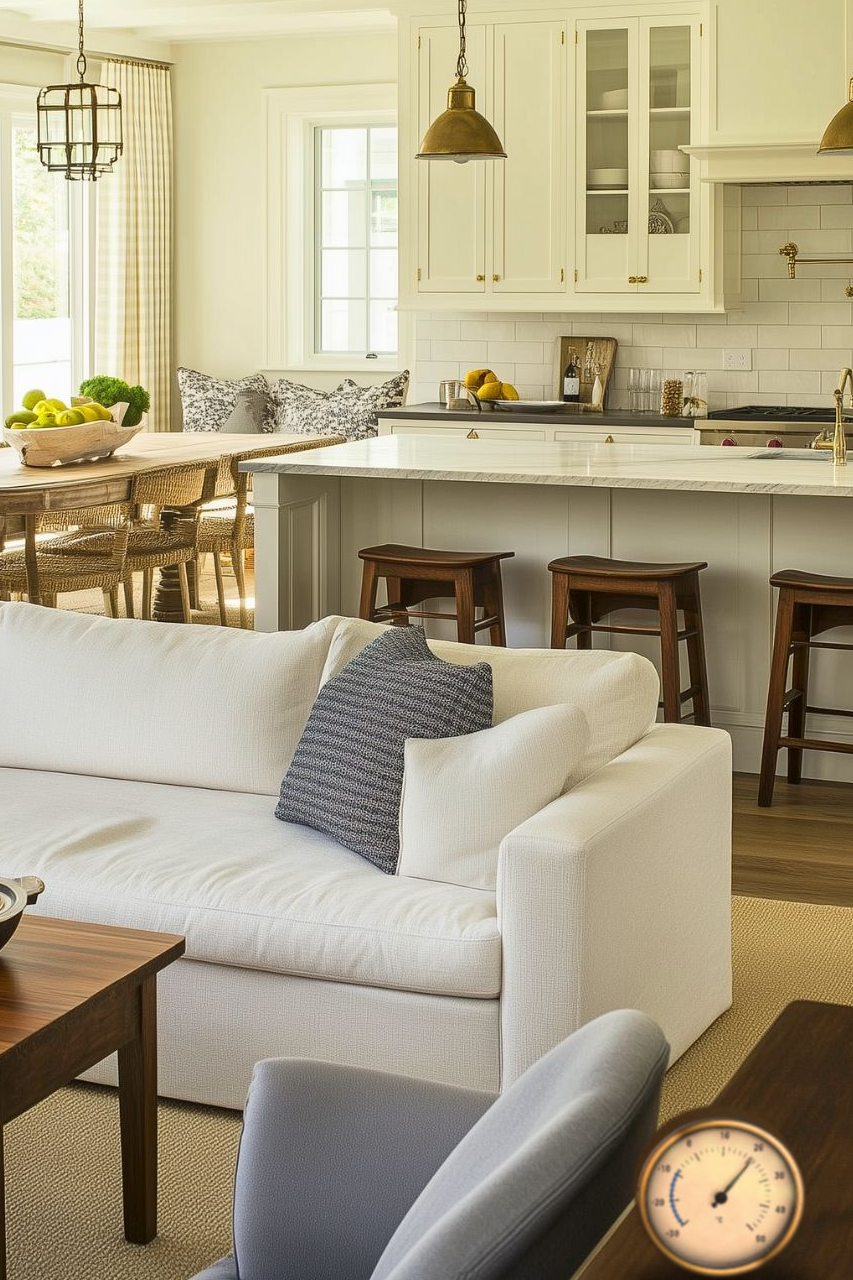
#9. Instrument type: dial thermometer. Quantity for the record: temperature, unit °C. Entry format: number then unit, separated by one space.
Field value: 20 °C
